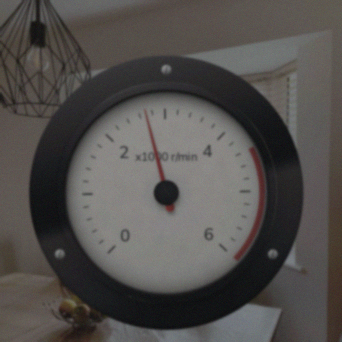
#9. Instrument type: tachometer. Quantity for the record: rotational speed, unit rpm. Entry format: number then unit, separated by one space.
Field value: 2700 rpm
